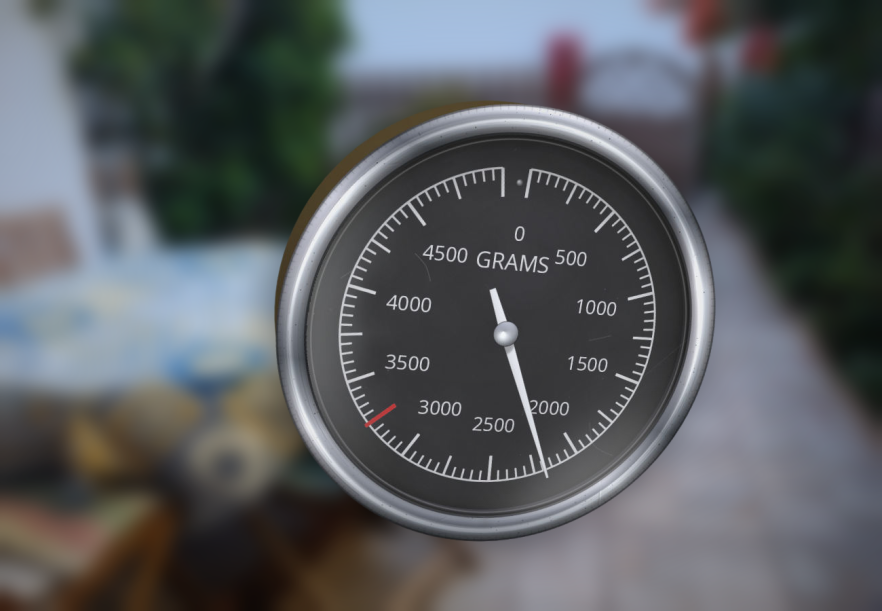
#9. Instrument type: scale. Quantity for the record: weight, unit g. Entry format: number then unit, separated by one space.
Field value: 2200 g
